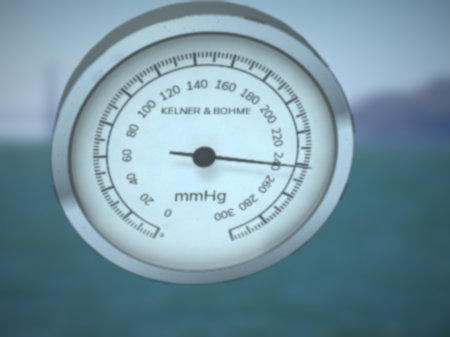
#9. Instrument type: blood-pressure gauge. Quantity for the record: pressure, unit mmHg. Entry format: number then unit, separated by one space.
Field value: 240 mmHg
